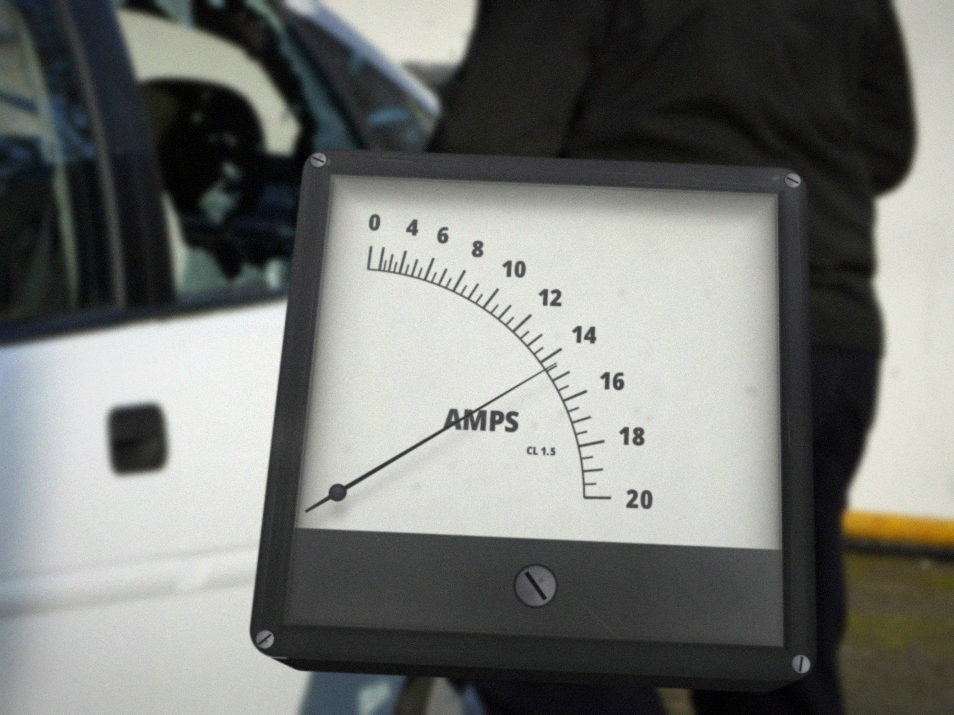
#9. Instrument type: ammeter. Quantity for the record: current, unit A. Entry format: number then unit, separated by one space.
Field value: 14.5 A
